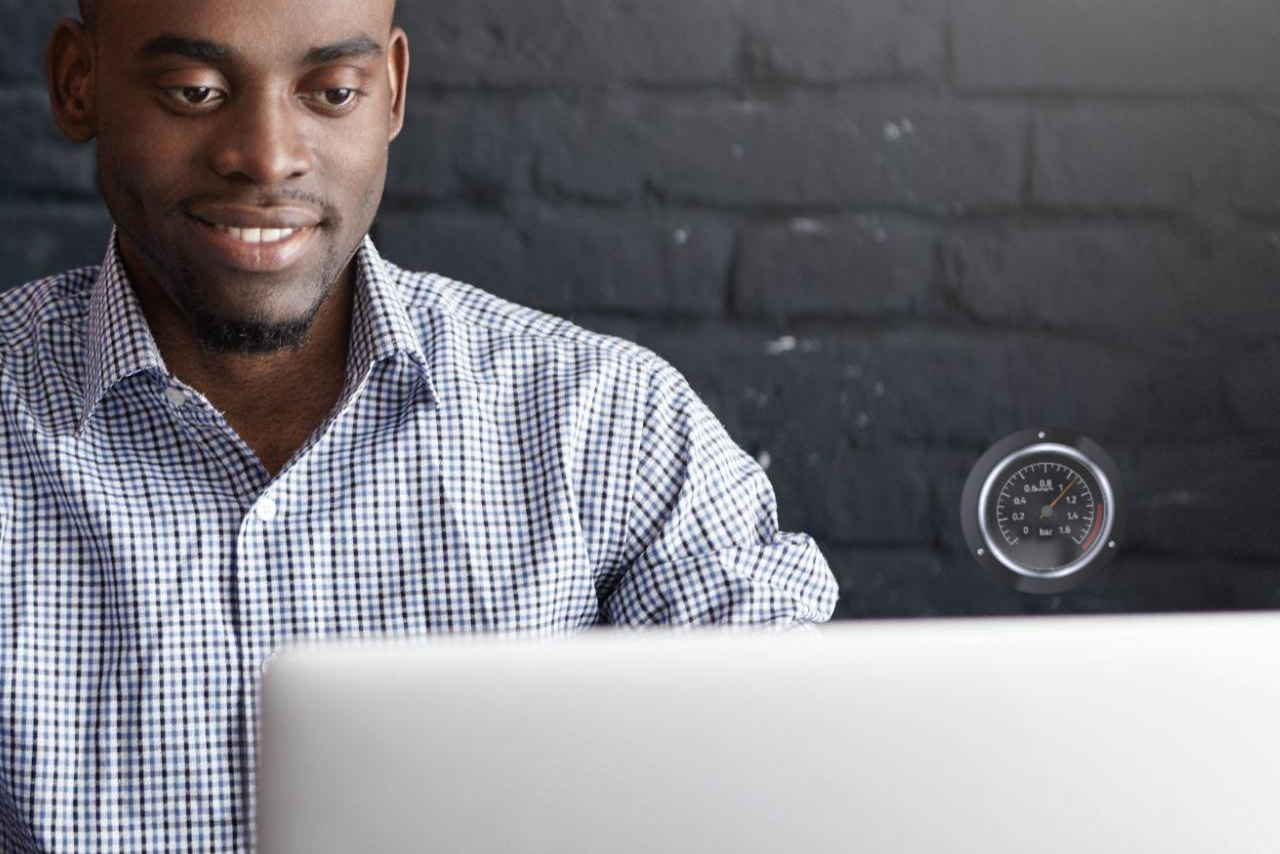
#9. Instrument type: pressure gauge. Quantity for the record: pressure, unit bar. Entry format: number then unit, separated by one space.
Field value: 1.05 bar
